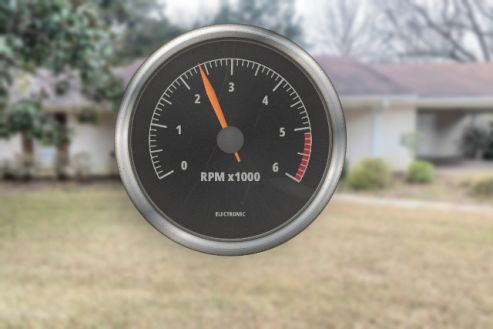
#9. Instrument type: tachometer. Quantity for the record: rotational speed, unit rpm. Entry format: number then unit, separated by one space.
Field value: 2400 rpm
